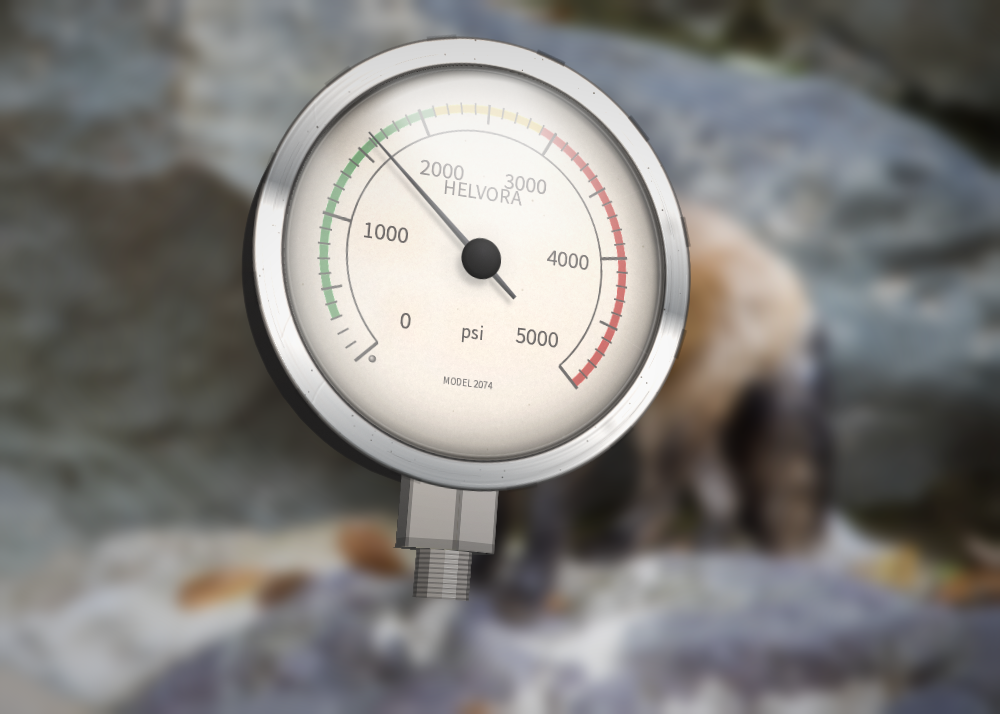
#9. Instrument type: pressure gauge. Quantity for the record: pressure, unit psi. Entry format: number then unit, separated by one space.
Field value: 1600 psi
